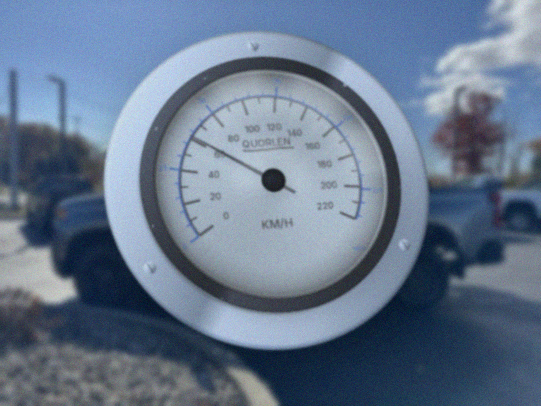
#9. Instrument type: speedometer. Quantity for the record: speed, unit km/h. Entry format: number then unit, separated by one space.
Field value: 60 km/h
